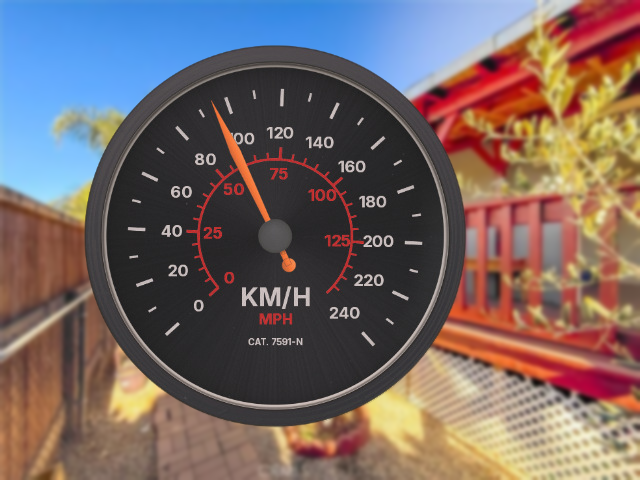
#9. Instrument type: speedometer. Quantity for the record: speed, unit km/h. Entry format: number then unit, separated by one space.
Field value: 95 km/h
